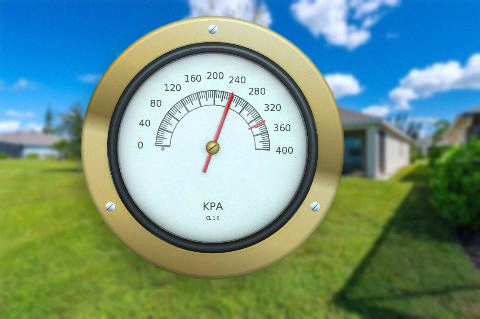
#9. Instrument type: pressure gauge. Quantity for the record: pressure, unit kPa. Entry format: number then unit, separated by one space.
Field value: 240 kPa
